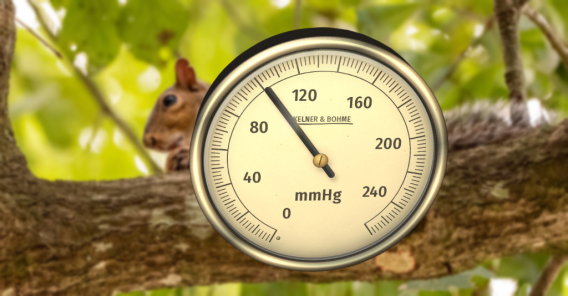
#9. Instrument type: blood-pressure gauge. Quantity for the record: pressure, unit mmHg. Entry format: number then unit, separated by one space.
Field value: 102 mmHg
